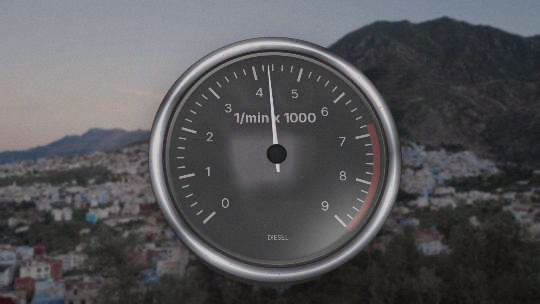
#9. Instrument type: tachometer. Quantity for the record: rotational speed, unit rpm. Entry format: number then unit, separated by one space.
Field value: 4300 rpm
